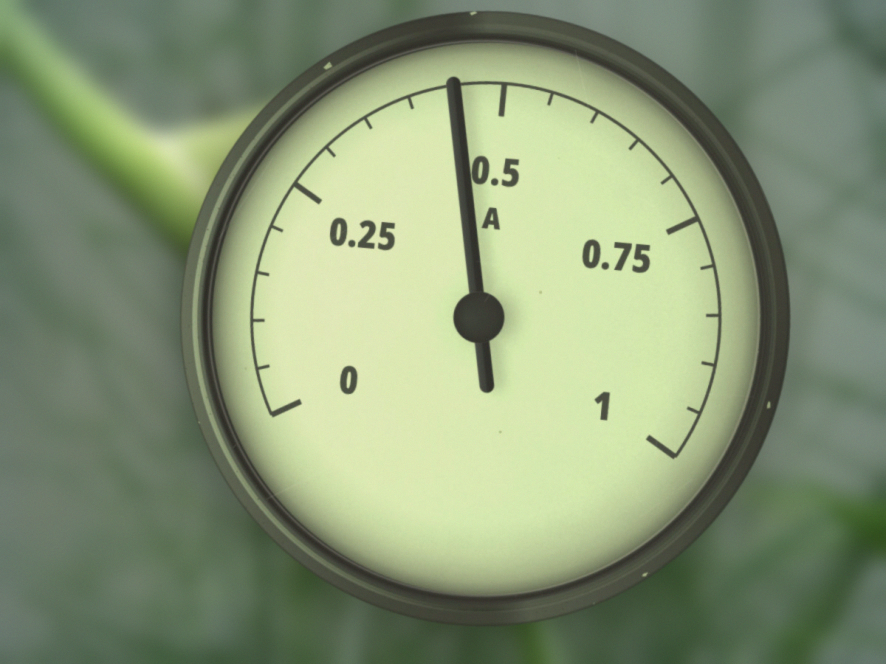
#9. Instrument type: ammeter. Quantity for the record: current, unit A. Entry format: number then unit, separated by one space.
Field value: 0.45 A
